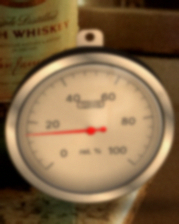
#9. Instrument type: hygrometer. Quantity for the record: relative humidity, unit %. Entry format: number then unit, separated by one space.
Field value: 16 %
